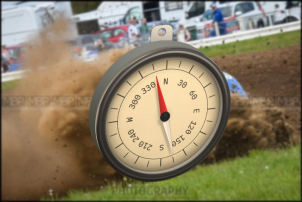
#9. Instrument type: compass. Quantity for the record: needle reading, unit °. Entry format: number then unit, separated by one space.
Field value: 345 °
